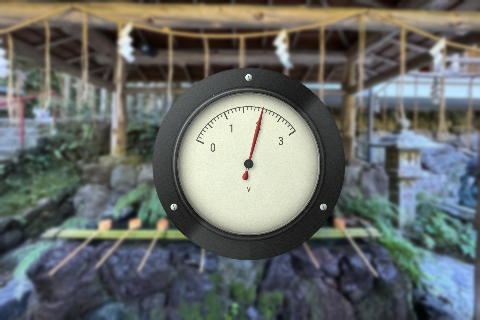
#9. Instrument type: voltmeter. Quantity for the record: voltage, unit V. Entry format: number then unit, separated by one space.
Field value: 2 V
